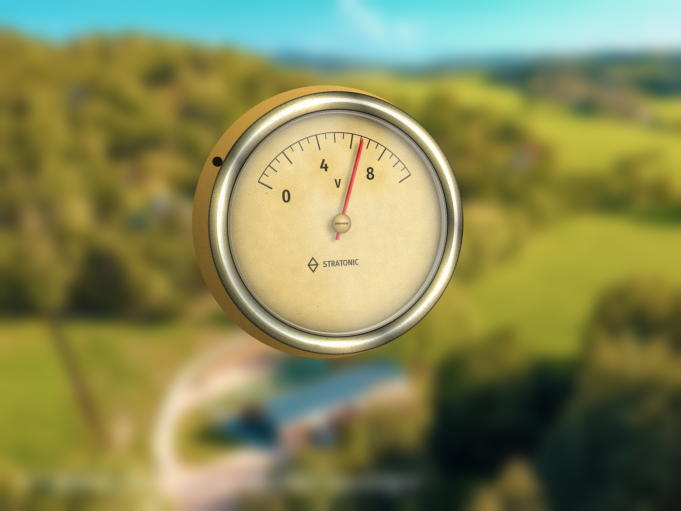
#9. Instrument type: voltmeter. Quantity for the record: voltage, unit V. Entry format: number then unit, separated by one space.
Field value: 6.5 V
